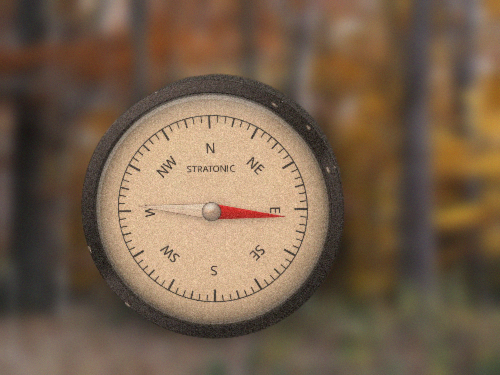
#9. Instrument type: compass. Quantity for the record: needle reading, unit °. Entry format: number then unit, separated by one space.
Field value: 95 °
